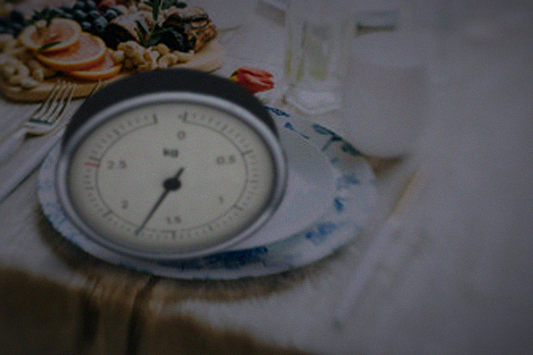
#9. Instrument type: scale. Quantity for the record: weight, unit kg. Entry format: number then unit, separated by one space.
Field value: 1.75 kg
